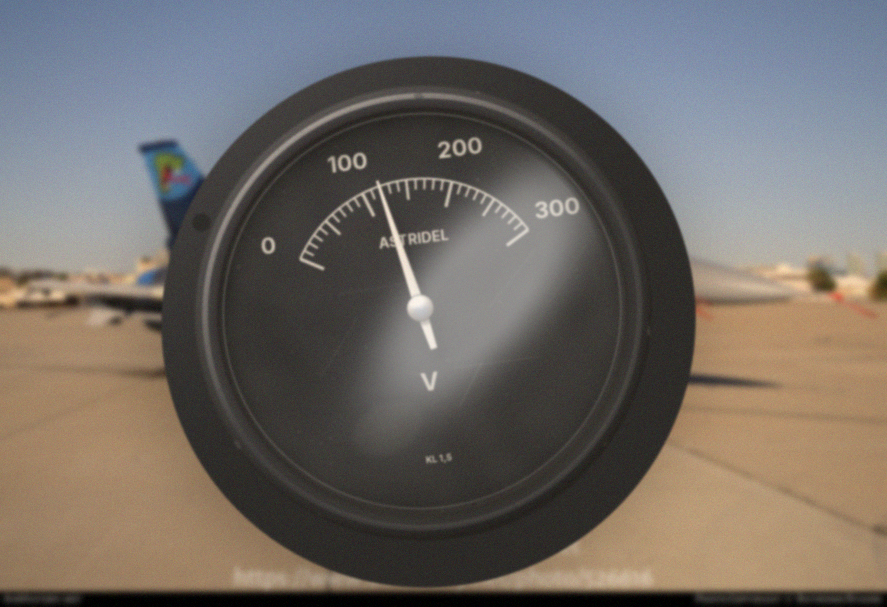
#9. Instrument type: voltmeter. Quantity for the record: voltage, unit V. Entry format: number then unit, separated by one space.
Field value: 120 V
